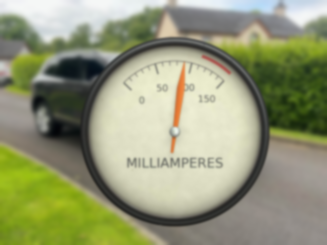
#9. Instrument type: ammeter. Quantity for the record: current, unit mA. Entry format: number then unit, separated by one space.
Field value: 90 mA
